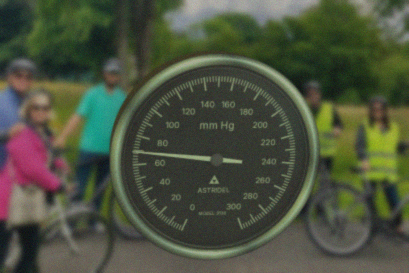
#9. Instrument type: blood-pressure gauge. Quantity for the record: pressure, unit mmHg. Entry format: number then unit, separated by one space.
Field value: 70 mmHg
